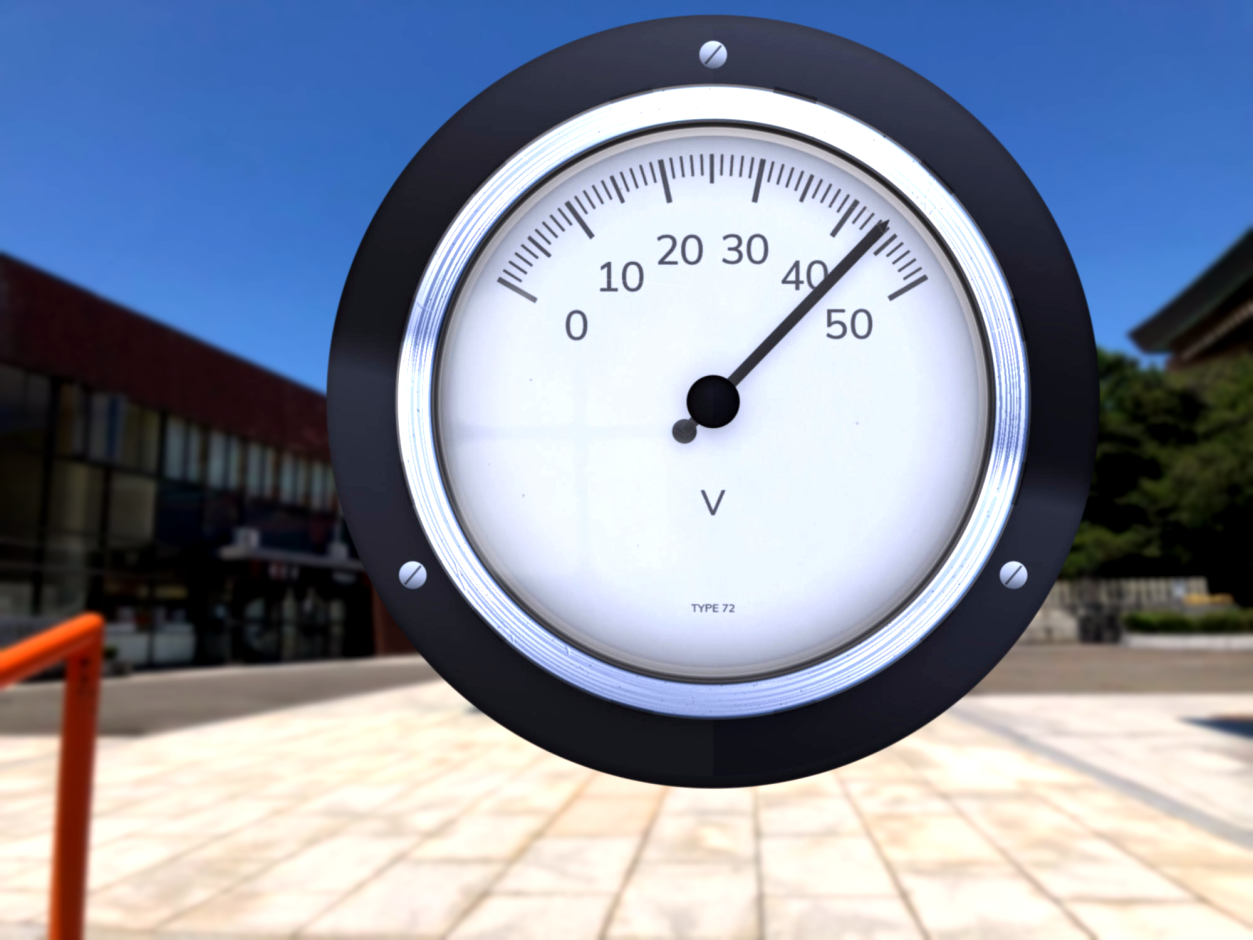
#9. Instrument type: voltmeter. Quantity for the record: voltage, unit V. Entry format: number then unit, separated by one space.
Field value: 43.5 V
